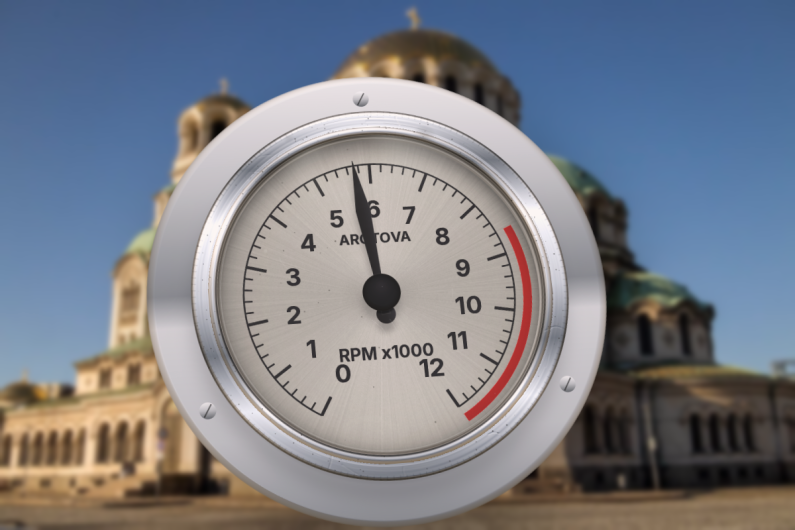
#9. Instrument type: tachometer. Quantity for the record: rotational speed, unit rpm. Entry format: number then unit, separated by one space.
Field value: 5700 rpm
